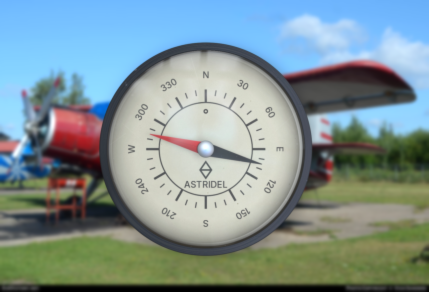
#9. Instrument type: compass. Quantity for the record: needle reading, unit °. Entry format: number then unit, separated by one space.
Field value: 285 °
